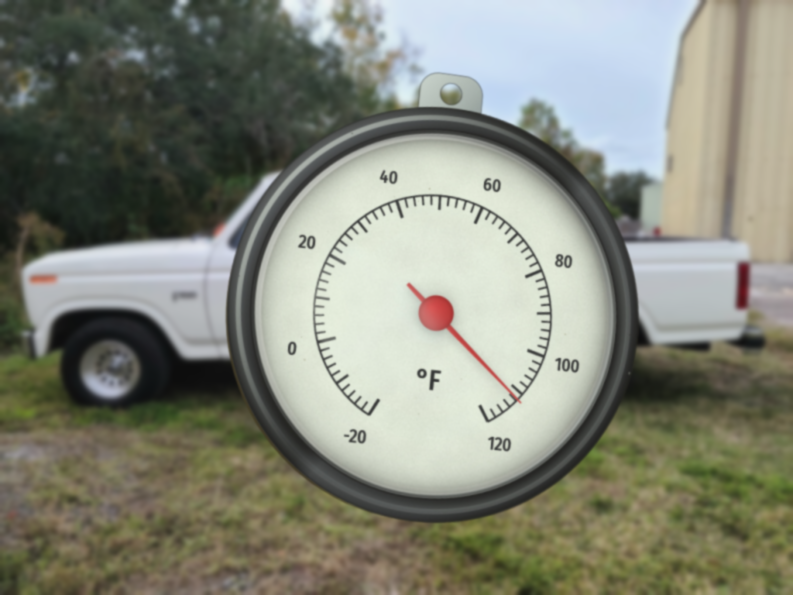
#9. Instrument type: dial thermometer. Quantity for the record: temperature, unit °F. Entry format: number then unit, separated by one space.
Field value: 112 °F
